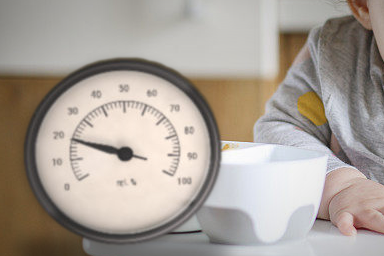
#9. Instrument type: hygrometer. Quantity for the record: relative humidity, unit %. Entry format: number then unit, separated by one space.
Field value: 20 %
